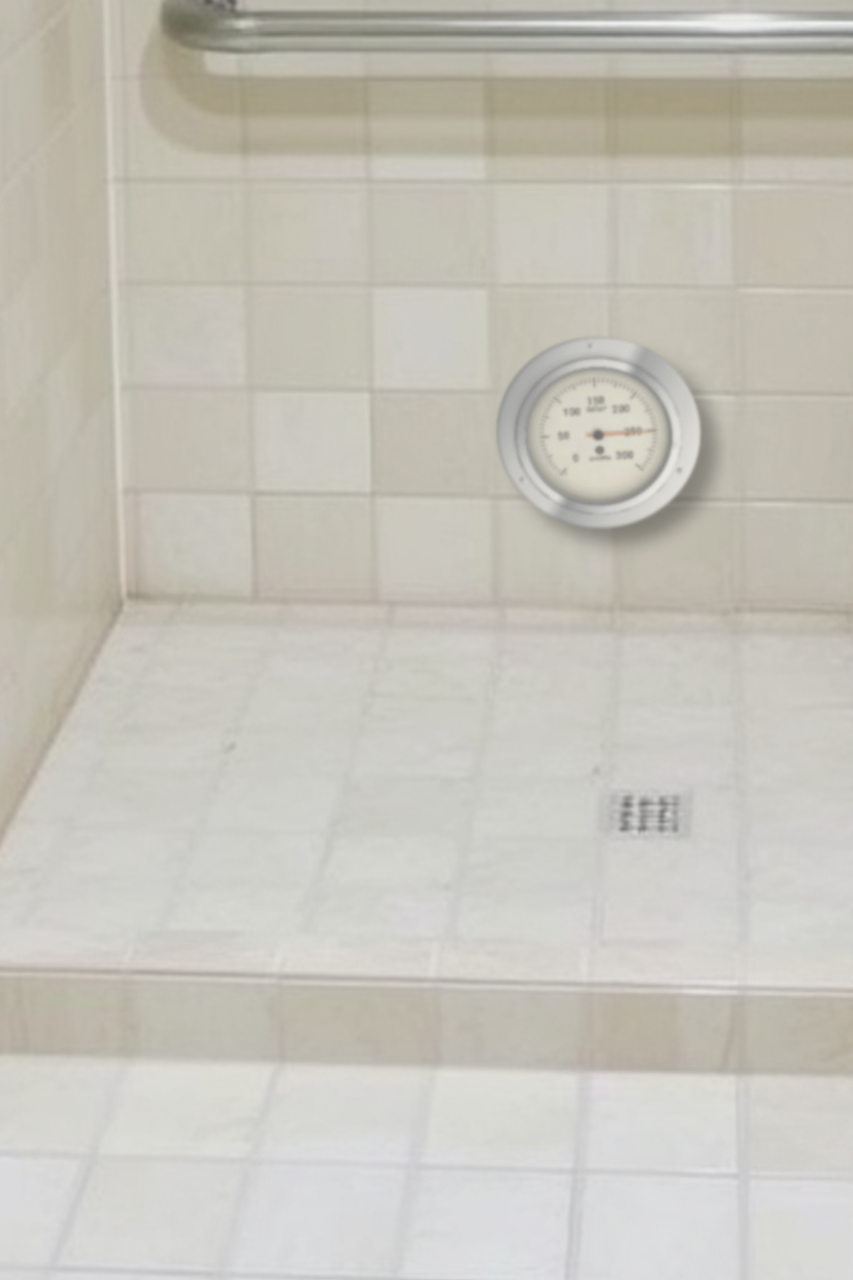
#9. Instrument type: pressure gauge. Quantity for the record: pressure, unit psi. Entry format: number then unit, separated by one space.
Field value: 250 psi
